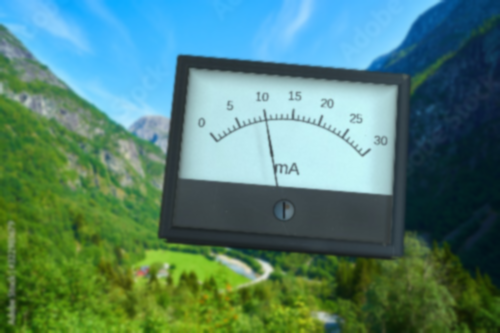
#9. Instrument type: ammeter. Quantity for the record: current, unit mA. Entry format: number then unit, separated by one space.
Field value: 10 mA
